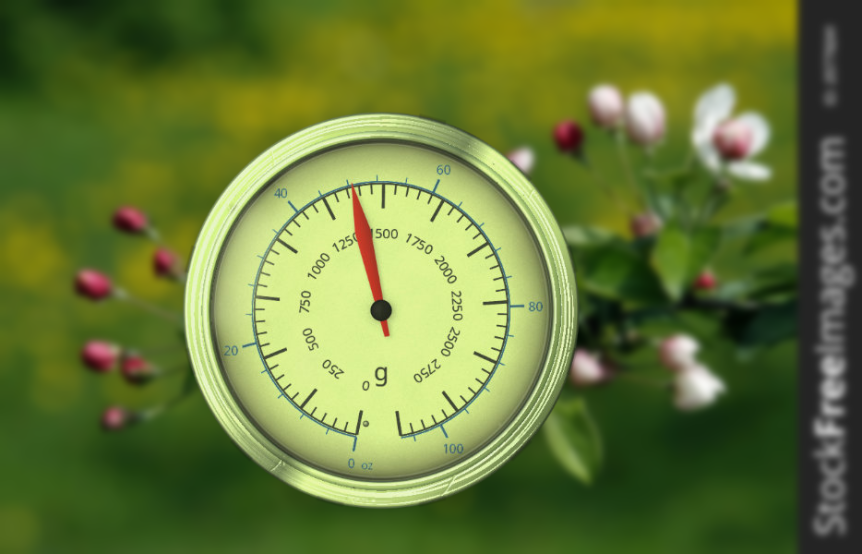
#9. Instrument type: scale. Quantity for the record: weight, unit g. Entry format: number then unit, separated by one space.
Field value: 1375 g
